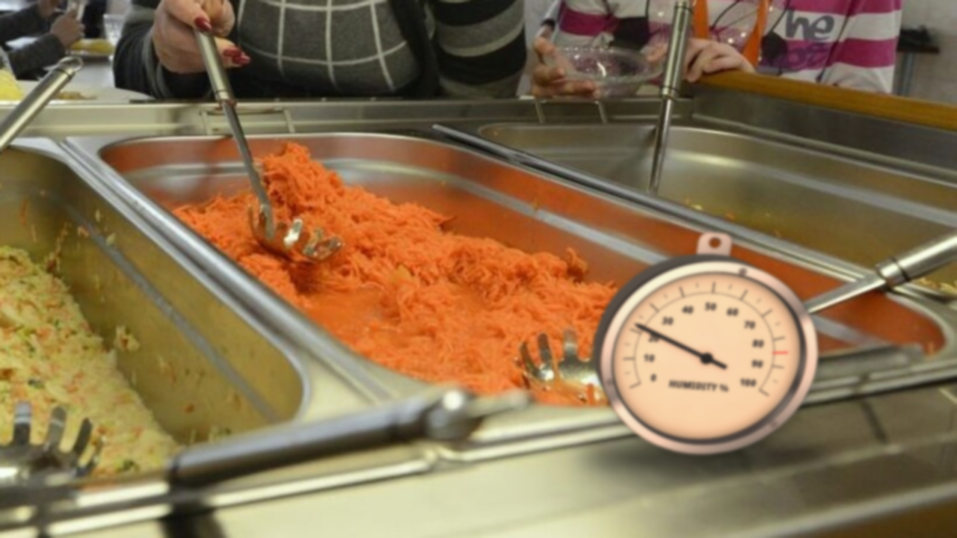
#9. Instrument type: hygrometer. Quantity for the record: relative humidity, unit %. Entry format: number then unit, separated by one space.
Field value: 22.5 %
